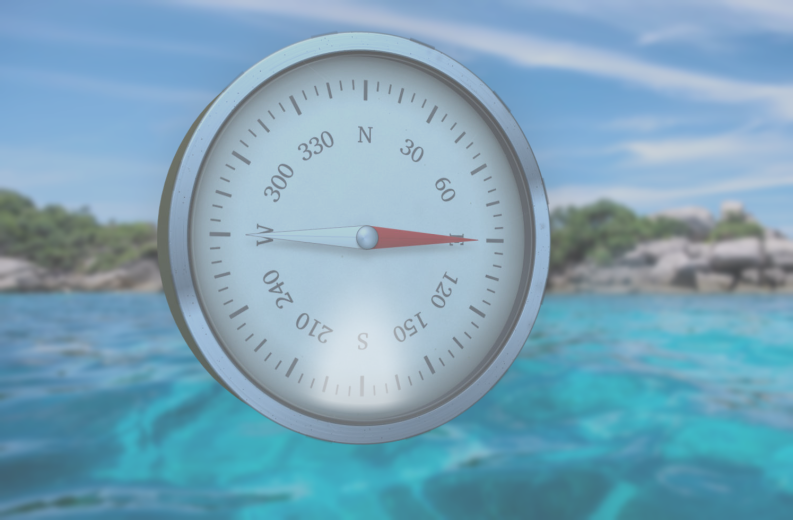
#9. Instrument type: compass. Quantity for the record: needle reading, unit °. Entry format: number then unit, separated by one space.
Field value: 90 °
